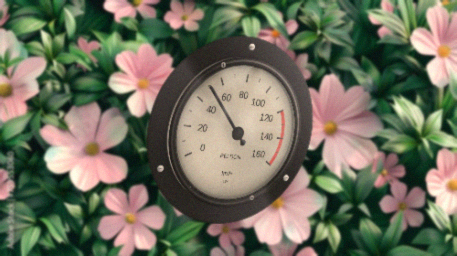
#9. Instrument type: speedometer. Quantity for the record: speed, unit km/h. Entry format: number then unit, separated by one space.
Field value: 50 km/h
